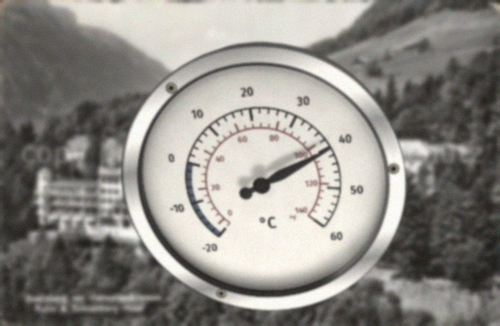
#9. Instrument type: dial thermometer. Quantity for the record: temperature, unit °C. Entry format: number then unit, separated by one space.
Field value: 40 °C
